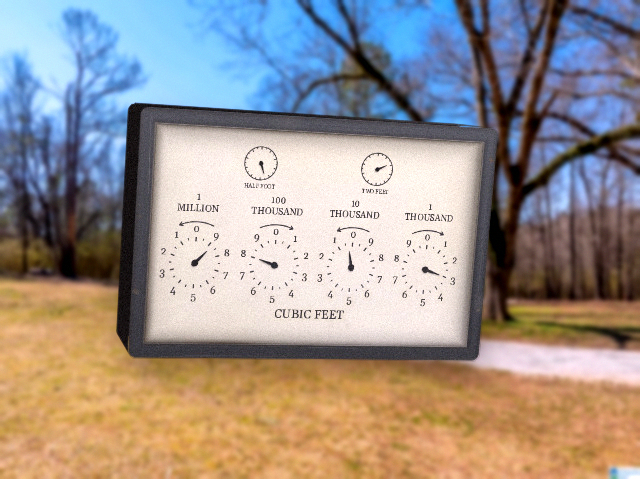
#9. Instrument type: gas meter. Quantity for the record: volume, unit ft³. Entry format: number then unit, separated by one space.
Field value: 880300 ft³
